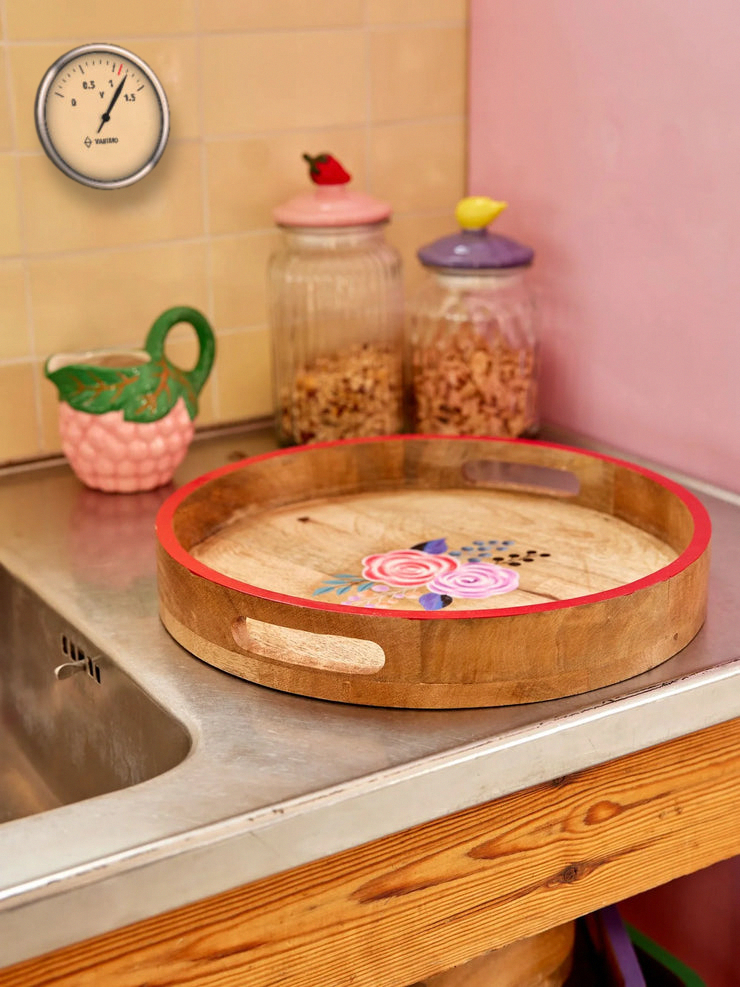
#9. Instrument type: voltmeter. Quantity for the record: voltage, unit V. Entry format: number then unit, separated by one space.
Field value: 1.2 V
